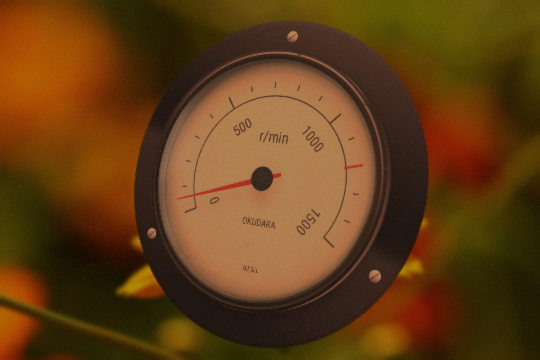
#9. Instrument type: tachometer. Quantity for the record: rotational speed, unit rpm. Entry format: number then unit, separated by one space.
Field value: 50 rpm
